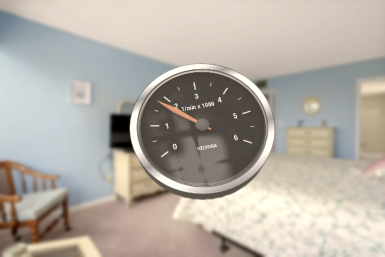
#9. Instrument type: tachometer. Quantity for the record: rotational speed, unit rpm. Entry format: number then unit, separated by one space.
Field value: 1750 rpm
